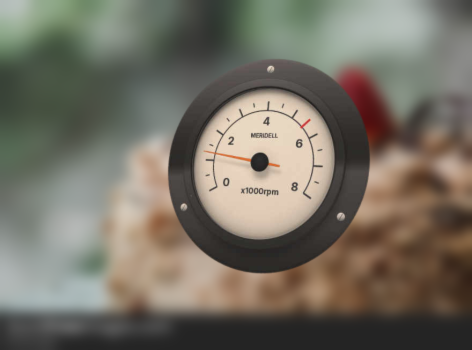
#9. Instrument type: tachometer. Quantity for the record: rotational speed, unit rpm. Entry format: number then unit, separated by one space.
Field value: 1250 rpm
